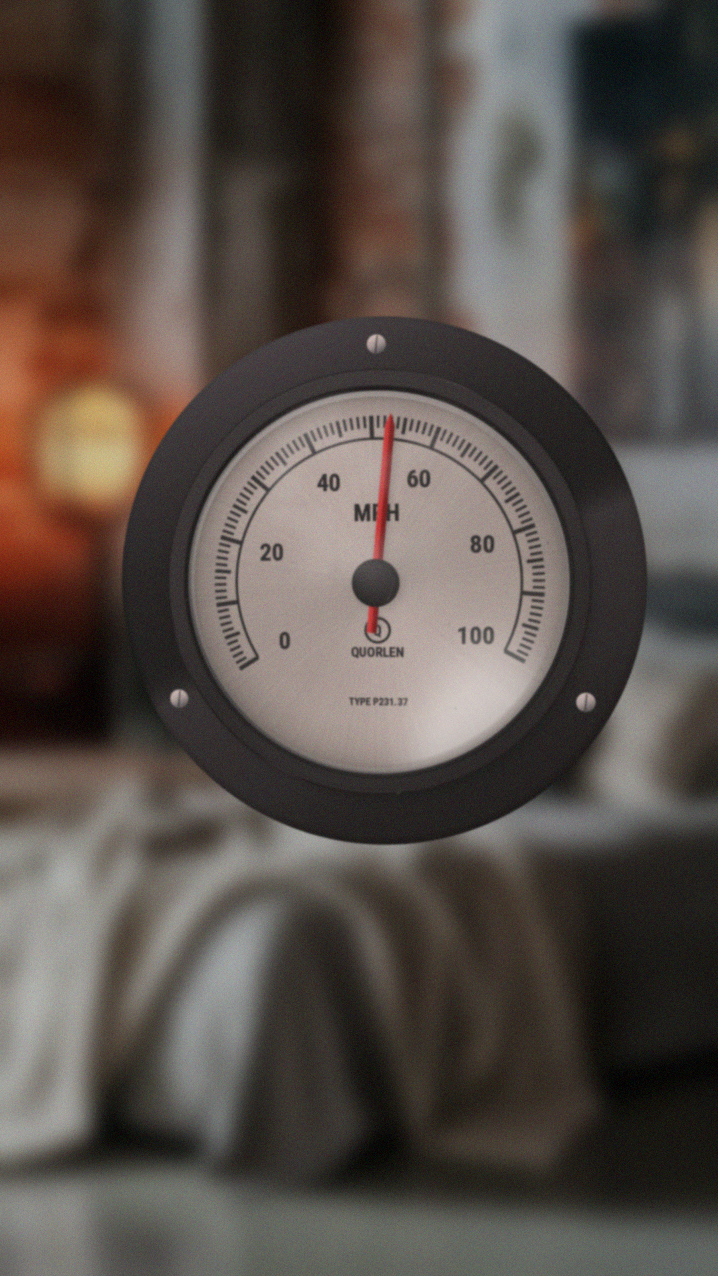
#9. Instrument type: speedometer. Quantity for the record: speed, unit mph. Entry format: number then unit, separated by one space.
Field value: 53 mph
